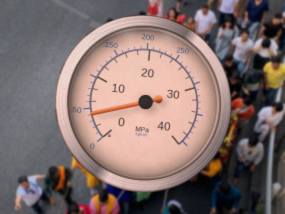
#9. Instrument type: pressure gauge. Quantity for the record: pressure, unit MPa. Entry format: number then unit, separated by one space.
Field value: 4 MPa
